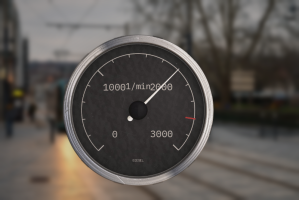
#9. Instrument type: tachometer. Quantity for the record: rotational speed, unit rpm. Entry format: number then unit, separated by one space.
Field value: 2000 rpm
